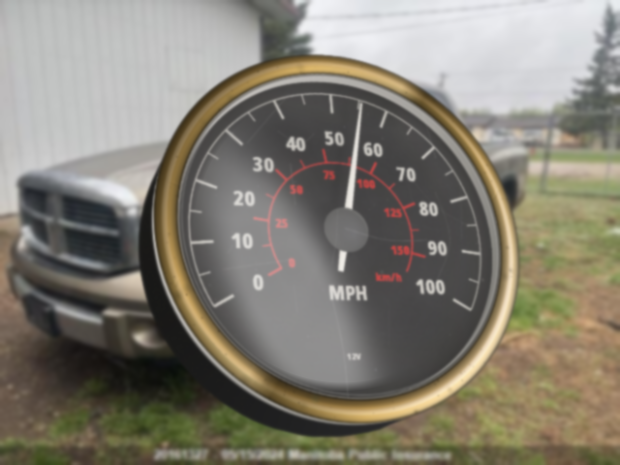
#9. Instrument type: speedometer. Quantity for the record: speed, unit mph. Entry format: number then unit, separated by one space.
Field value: 55 mph
